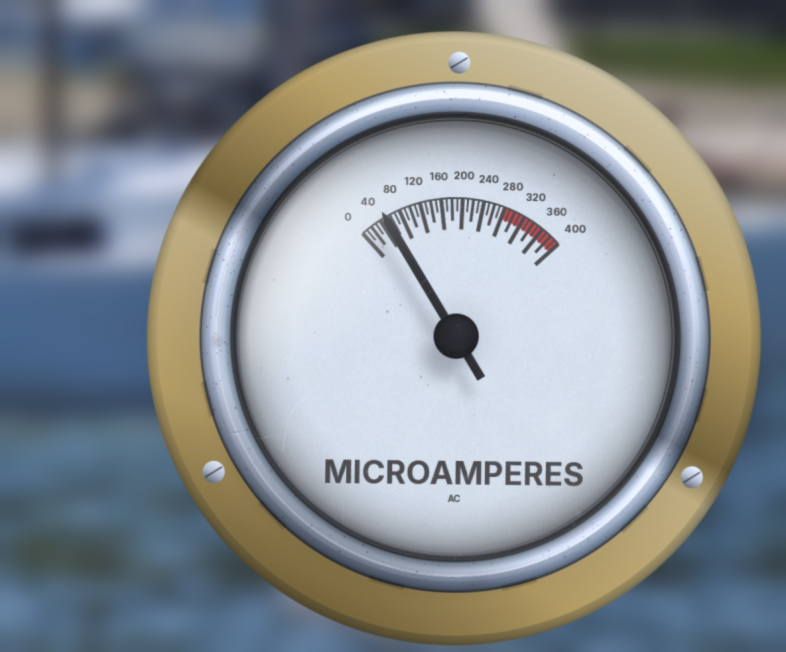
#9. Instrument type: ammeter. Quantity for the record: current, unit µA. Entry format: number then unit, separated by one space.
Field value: 50 µA
